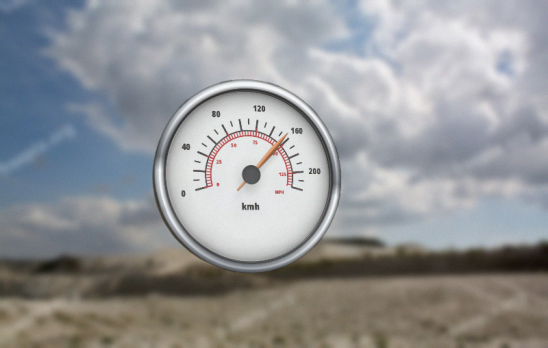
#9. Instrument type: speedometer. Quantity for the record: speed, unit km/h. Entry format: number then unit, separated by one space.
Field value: 155 km/h
